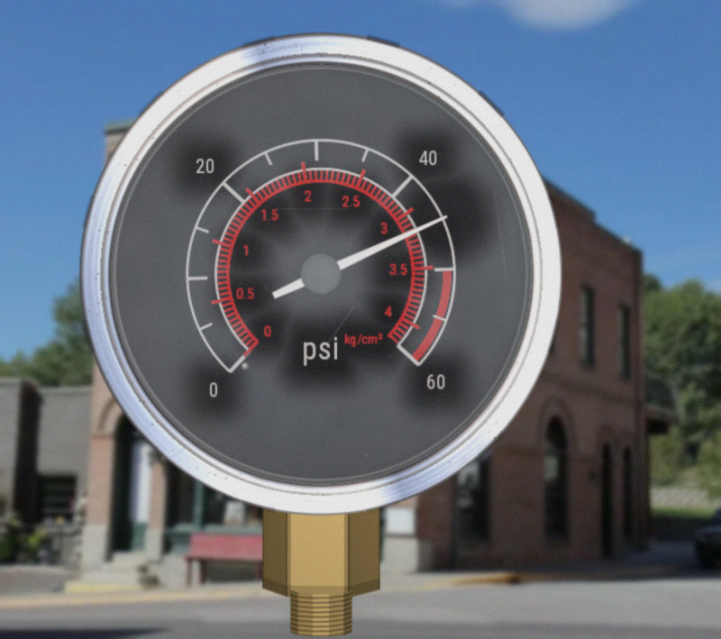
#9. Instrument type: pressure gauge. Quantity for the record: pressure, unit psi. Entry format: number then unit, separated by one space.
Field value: 45 psi
